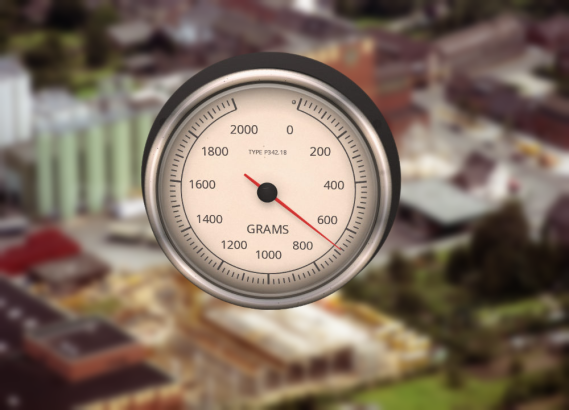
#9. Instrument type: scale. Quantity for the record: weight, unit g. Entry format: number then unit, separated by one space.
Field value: 680 g
